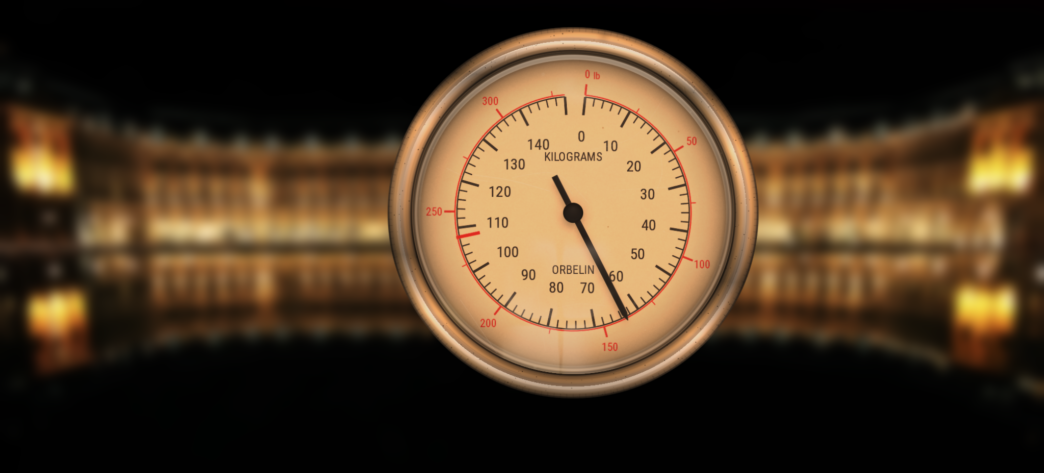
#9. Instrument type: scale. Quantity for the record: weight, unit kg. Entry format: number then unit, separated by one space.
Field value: 63 kg
